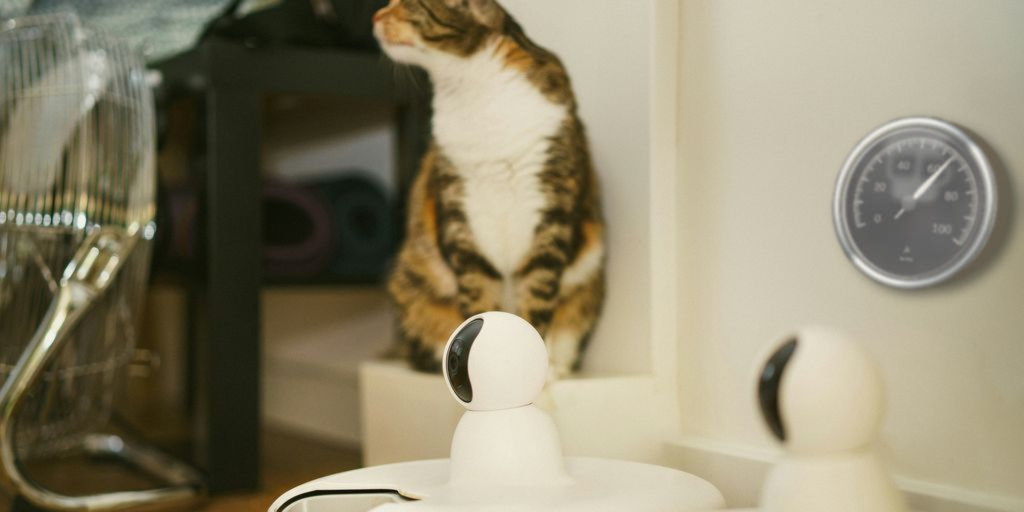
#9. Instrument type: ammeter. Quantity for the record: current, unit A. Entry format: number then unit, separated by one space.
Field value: 65 A
